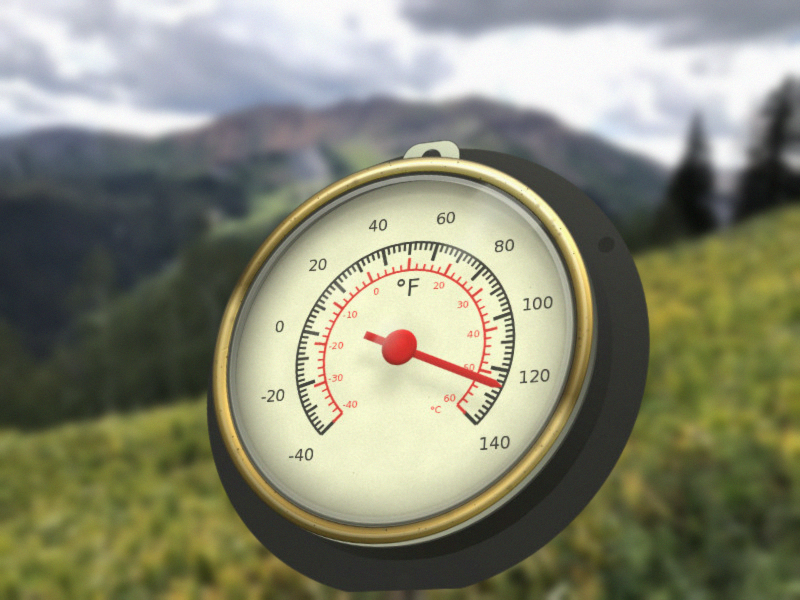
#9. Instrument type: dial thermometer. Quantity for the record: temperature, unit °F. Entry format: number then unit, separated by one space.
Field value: 126 °F
